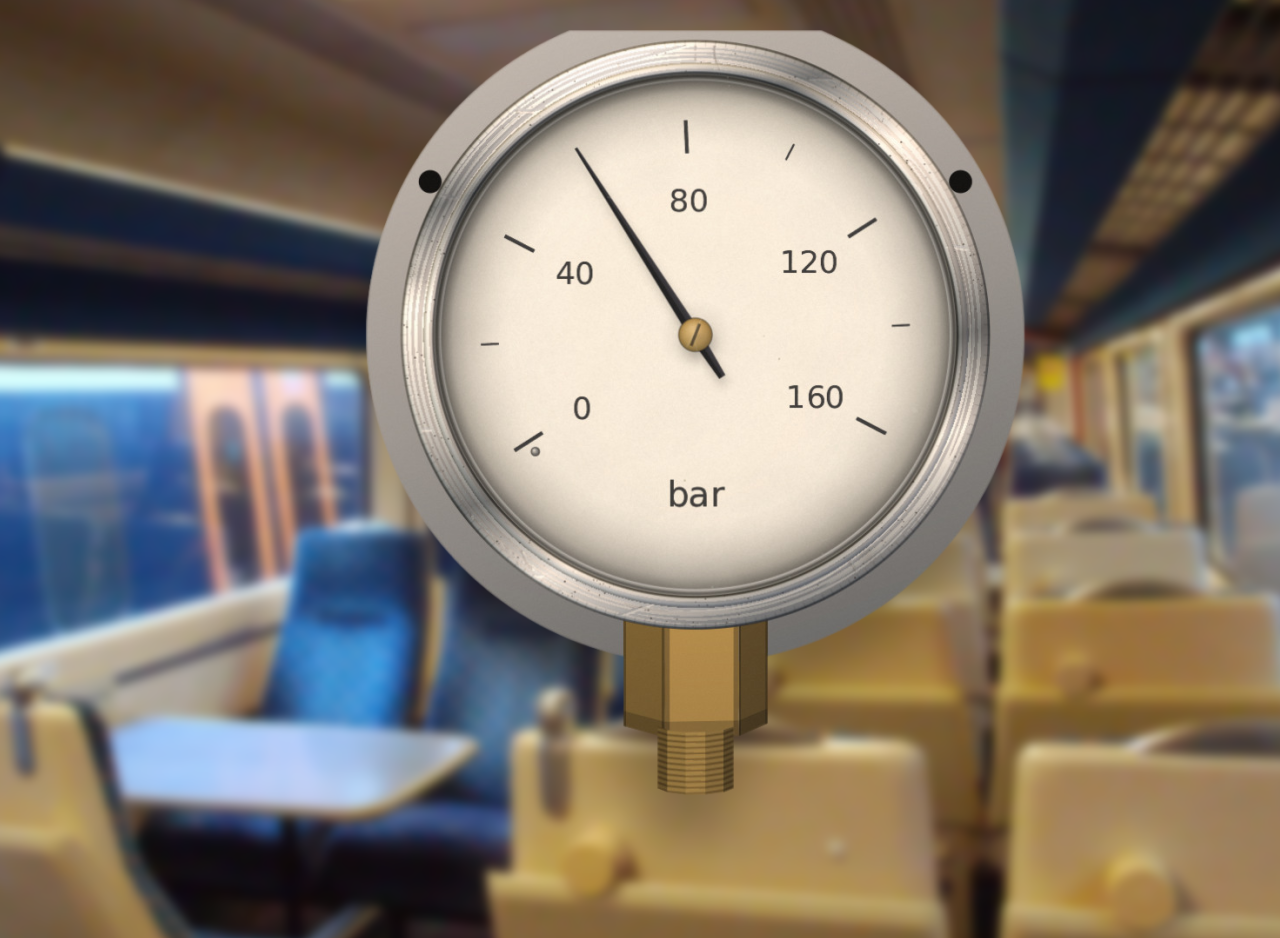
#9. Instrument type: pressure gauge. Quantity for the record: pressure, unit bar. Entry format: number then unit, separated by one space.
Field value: 60 bar
